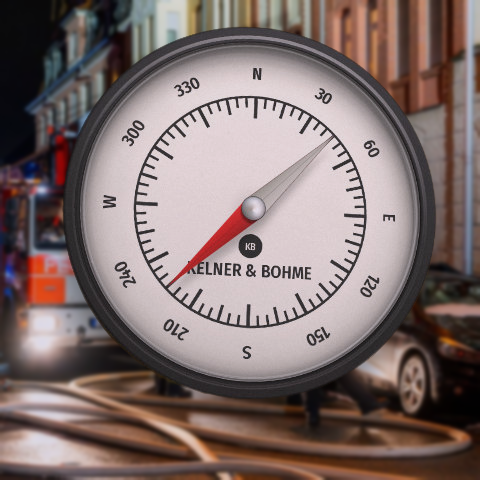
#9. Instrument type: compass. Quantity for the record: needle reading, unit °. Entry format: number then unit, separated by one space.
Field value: 225 °
